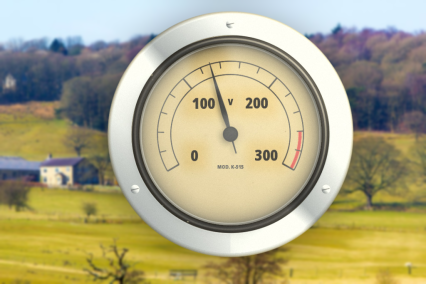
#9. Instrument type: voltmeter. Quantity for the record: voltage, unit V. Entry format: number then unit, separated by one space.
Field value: 130 V
